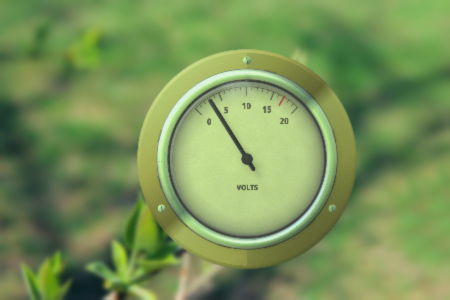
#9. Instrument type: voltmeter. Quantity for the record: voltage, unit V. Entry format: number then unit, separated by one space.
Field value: 3 V
